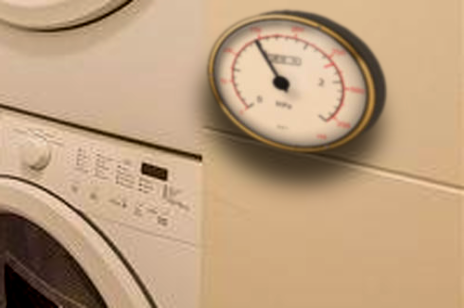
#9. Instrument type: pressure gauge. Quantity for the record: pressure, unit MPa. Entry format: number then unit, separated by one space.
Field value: 1 MPa
